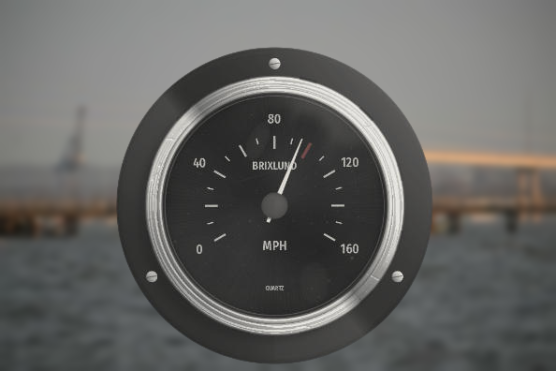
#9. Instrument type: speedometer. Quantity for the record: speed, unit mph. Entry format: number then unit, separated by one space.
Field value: 95 mph
